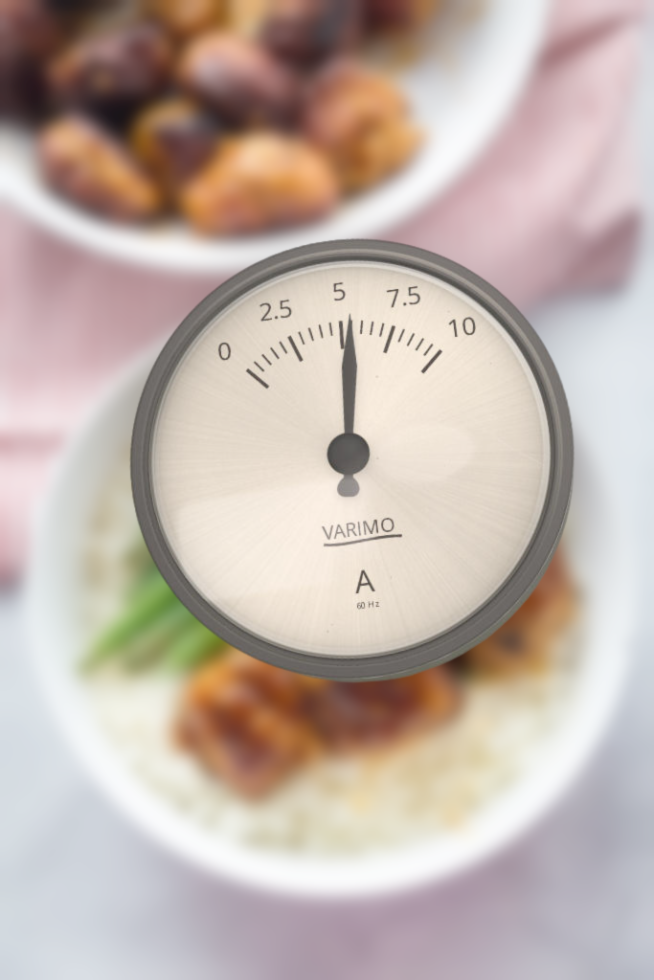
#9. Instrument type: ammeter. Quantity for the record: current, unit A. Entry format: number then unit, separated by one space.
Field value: 5.5 A
